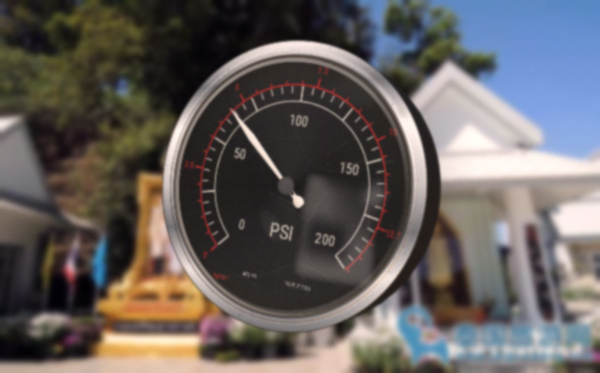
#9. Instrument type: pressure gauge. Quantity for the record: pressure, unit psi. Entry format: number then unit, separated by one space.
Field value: 65 psi
